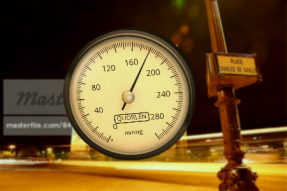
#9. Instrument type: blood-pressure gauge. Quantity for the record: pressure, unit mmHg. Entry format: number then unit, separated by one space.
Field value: 180 mmHg
